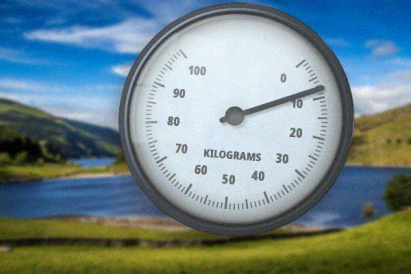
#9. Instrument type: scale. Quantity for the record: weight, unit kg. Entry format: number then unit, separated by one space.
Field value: 8 kg
